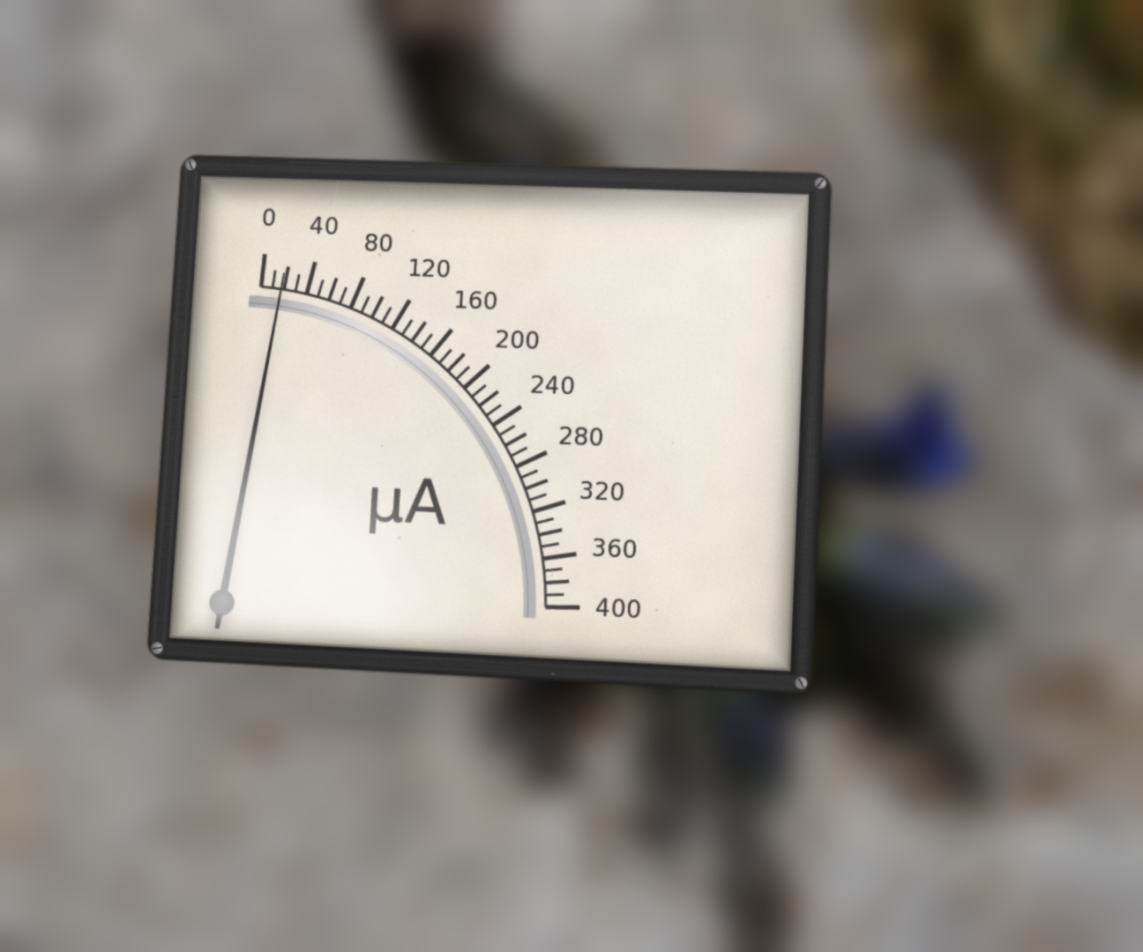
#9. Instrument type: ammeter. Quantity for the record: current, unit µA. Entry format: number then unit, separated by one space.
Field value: 20 µA
